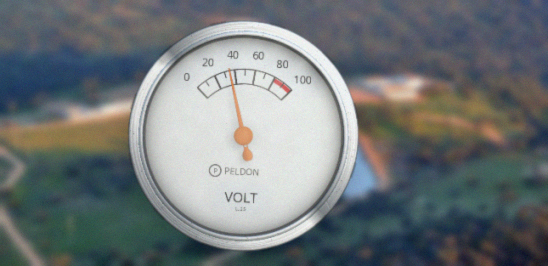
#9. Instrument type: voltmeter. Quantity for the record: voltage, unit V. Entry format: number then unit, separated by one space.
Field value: 35 V
